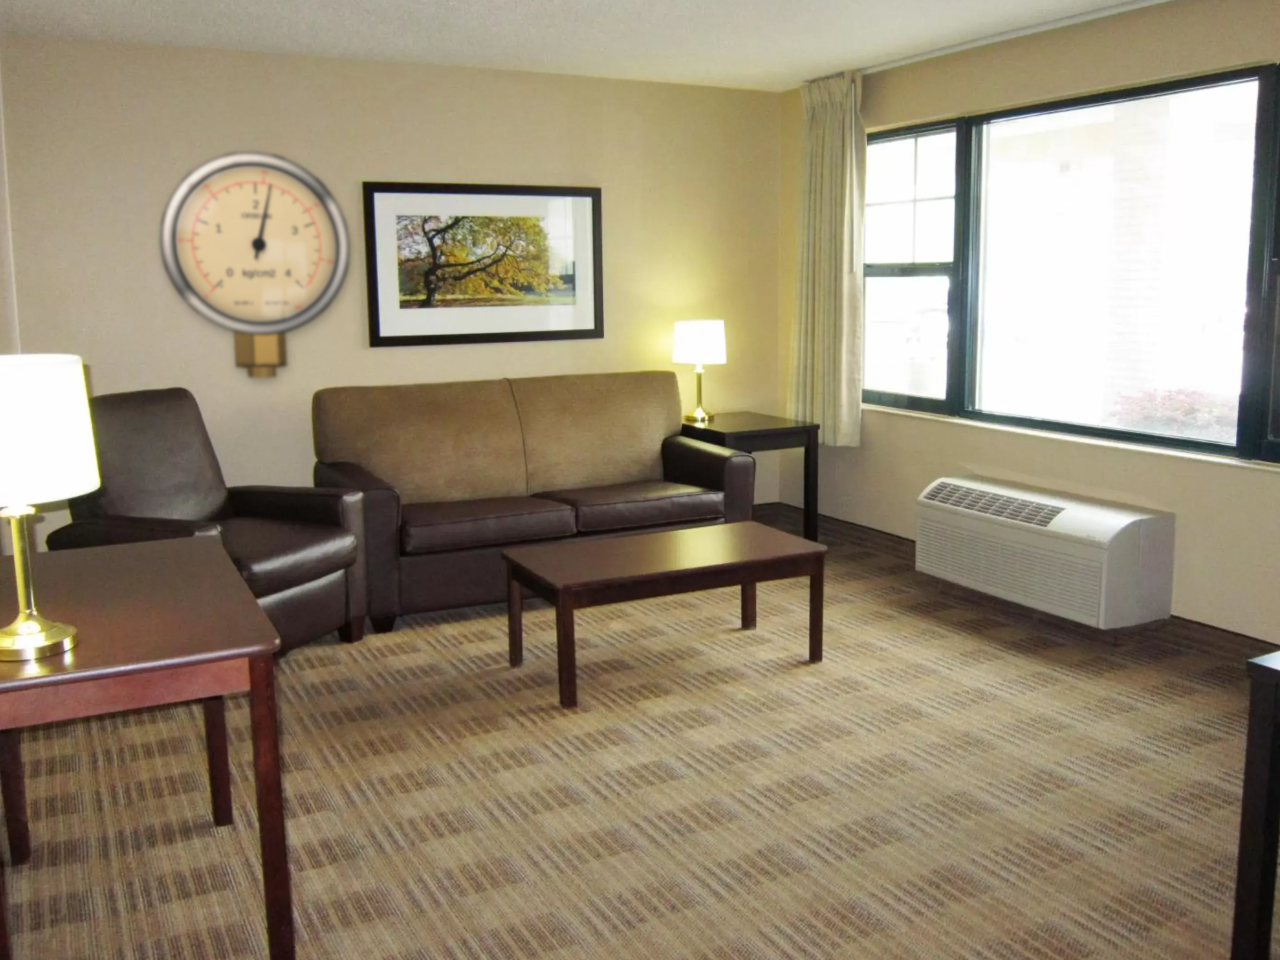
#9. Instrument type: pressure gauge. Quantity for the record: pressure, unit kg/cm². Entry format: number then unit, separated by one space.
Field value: 2.2 kg/cm²
